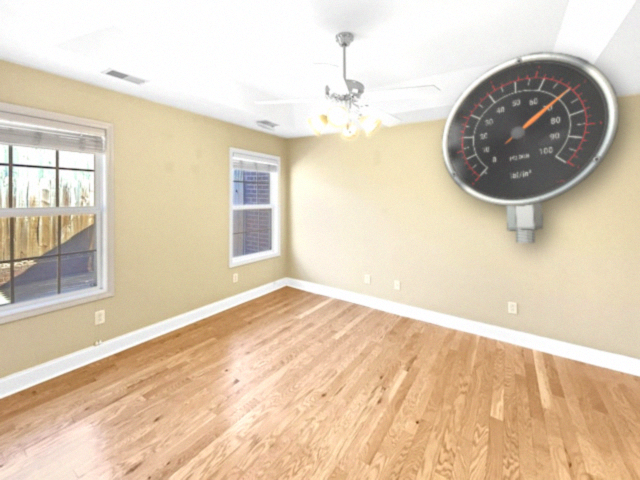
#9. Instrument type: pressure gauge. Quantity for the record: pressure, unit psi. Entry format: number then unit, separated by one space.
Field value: 70 psi
